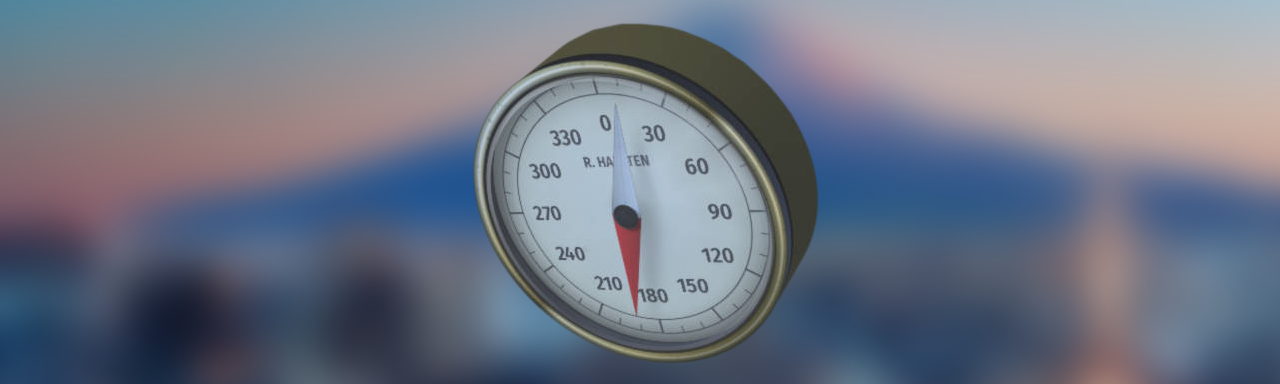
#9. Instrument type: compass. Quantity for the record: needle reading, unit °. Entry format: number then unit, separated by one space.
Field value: 190 °
